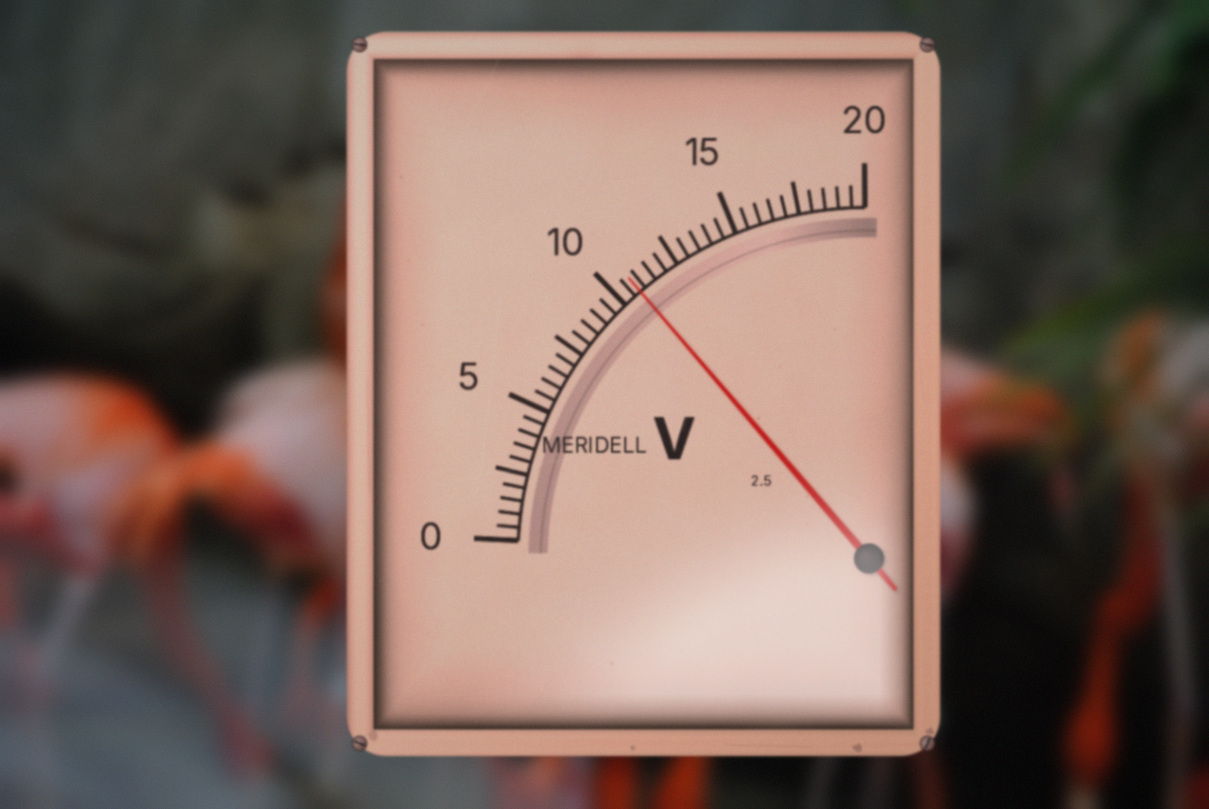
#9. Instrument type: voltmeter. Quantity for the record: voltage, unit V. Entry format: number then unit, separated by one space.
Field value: 10.75 V
